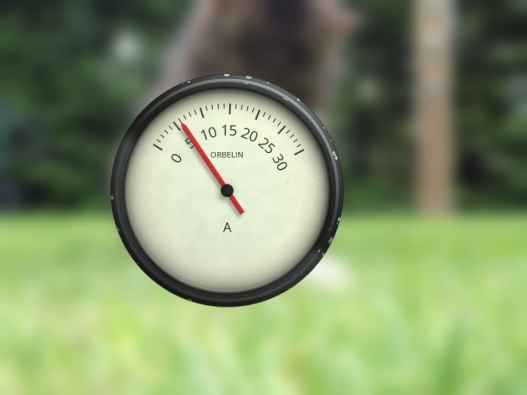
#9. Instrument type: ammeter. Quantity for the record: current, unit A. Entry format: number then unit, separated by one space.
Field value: 6 A
